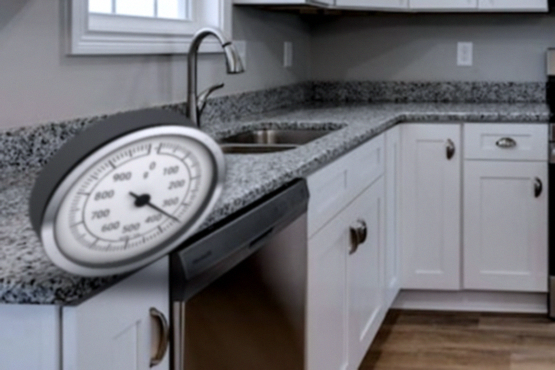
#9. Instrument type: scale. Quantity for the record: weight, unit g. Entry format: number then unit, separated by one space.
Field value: 350 g
